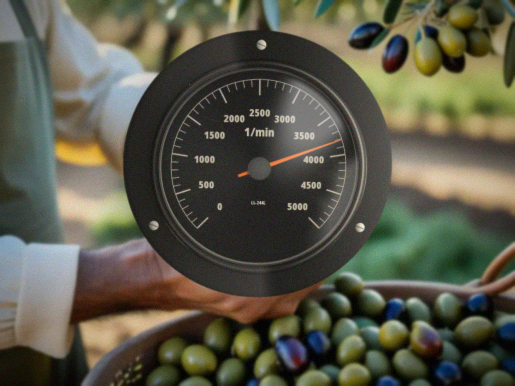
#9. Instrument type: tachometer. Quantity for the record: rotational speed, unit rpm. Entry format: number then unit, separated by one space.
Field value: 3800 rpm
